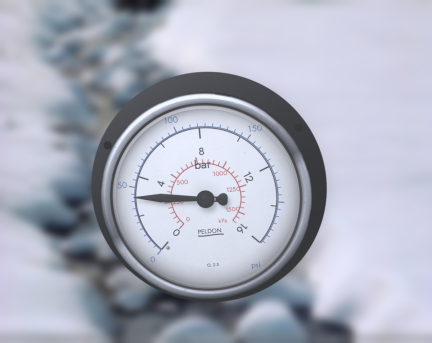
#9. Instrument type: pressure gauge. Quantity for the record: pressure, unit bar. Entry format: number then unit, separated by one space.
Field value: 3 bar
